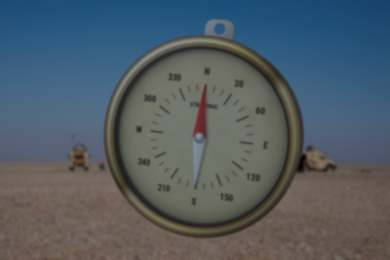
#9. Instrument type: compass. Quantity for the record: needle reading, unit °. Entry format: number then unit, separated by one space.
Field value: 0 °
